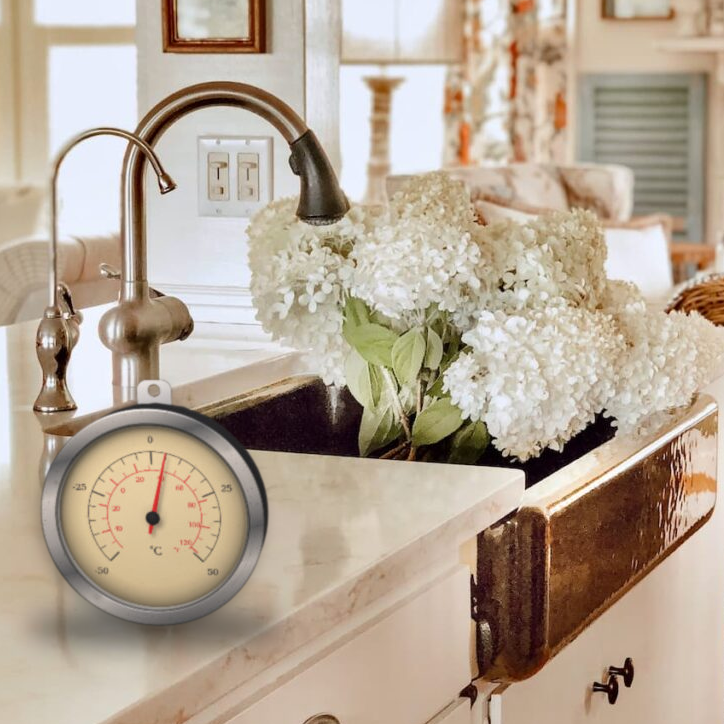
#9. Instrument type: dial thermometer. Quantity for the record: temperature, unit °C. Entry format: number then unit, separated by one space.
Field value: 5 °C
